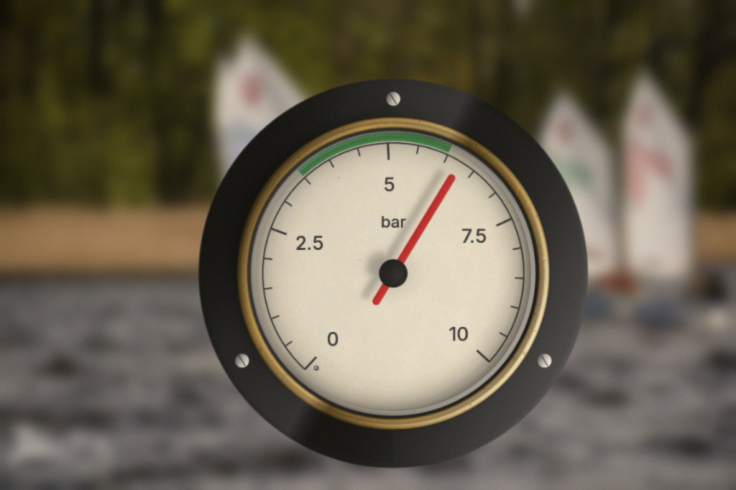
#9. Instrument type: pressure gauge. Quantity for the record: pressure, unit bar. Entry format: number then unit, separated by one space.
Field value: 6.25 bar
